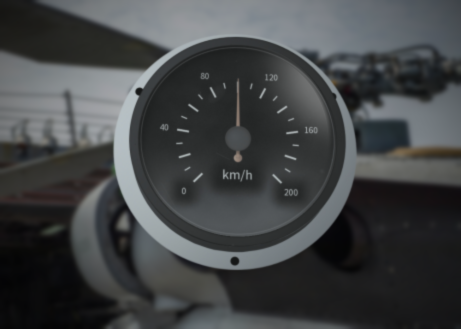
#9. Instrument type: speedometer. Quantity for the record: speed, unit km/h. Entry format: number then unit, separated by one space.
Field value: 100 km/h
